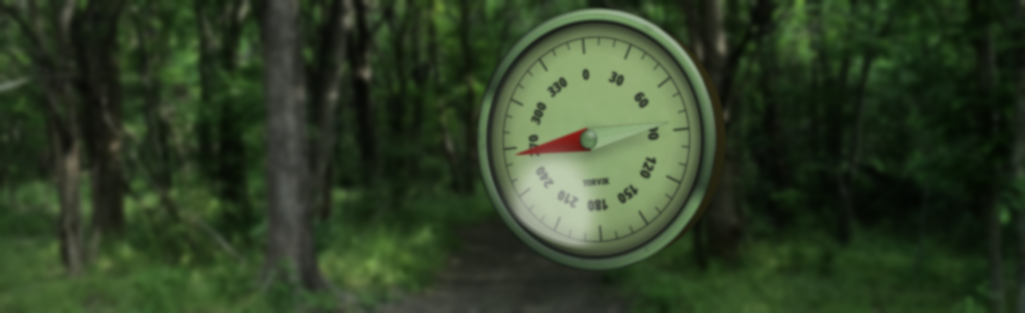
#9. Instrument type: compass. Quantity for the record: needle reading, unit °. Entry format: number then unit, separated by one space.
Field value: 265 °
